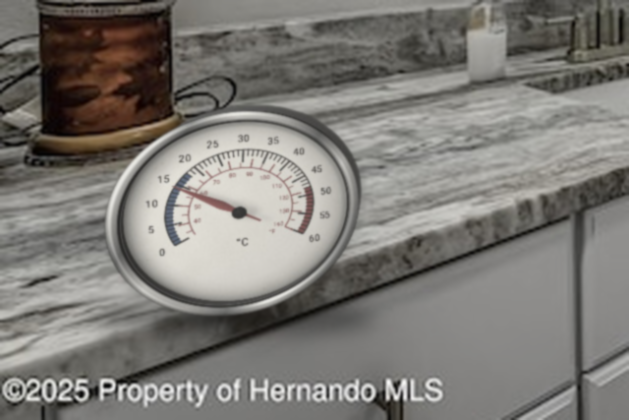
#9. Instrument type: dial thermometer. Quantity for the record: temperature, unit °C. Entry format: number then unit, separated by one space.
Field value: 15 °C
